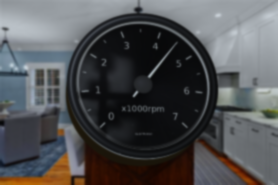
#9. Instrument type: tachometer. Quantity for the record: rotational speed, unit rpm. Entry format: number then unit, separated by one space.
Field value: 4500 rpm
